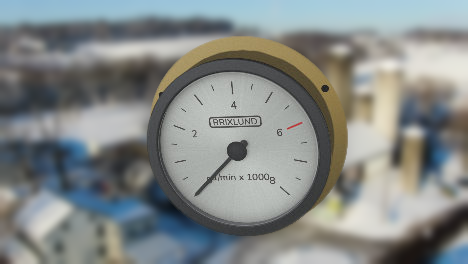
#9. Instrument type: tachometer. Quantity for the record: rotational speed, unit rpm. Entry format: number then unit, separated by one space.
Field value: 0 rpm
